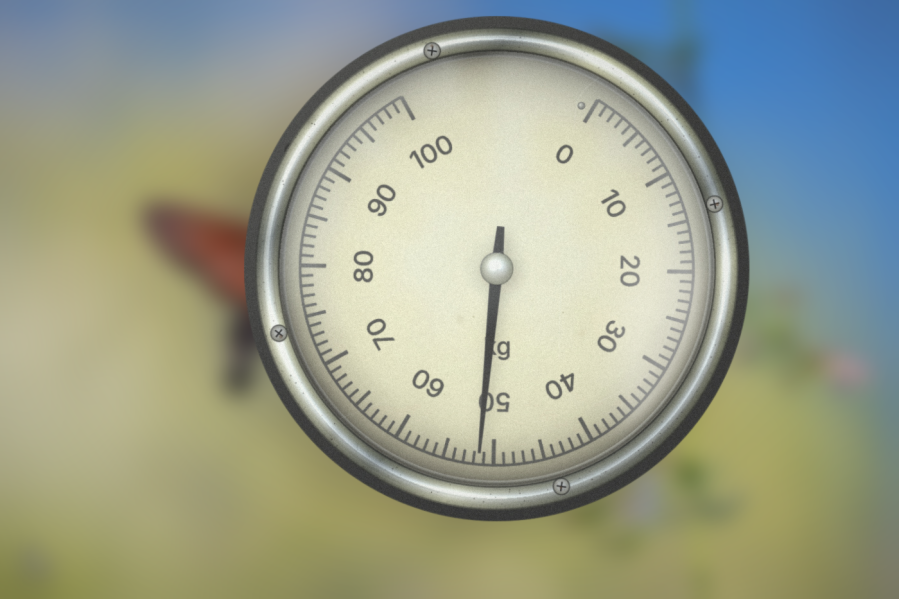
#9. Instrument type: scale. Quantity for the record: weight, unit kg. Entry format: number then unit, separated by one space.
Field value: 51.5 kg
